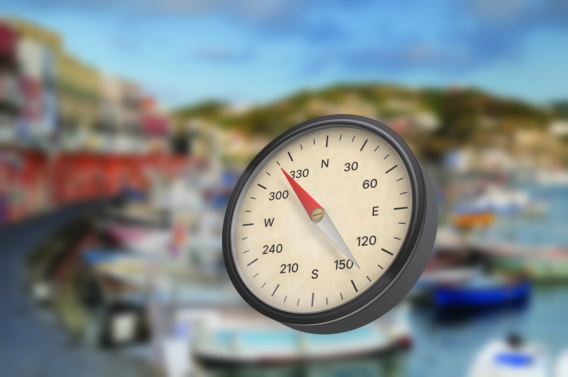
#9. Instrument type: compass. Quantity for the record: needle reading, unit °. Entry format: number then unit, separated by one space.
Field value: 320 °
